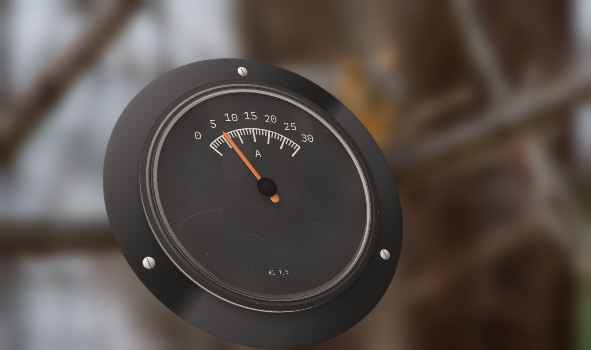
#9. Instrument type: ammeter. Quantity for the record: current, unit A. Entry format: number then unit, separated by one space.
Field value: 5 A
